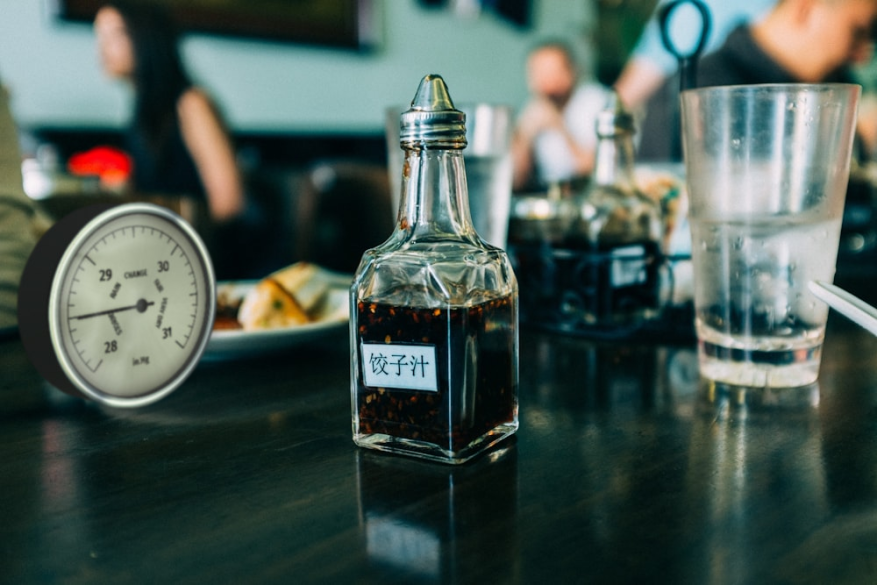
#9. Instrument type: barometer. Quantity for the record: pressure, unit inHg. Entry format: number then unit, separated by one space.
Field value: 28.5 inHg
